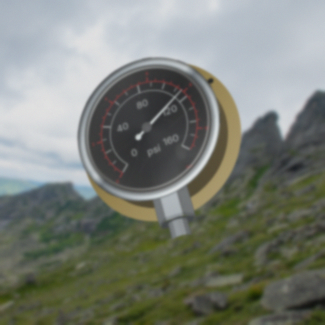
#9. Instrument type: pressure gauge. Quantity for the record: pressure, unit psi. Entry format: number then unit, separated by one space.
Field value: 115 psi
